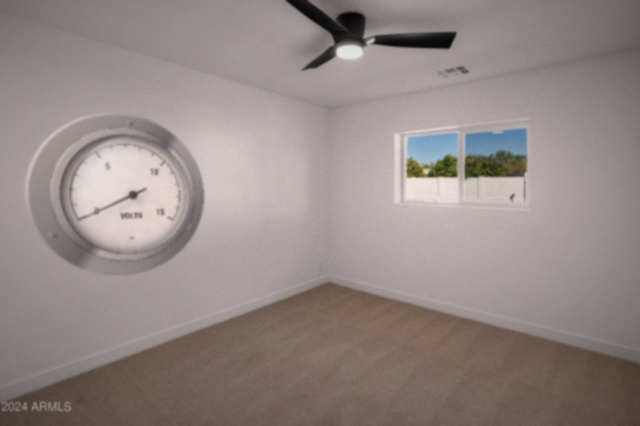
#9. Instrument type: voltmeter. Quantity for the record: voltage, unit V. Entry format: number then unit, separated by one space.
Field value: 0 V
